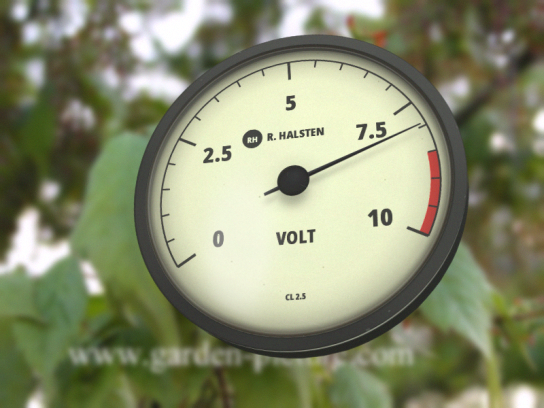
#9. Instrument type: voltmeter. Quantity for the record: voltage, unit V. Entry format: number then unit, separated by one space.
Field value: 8 V
